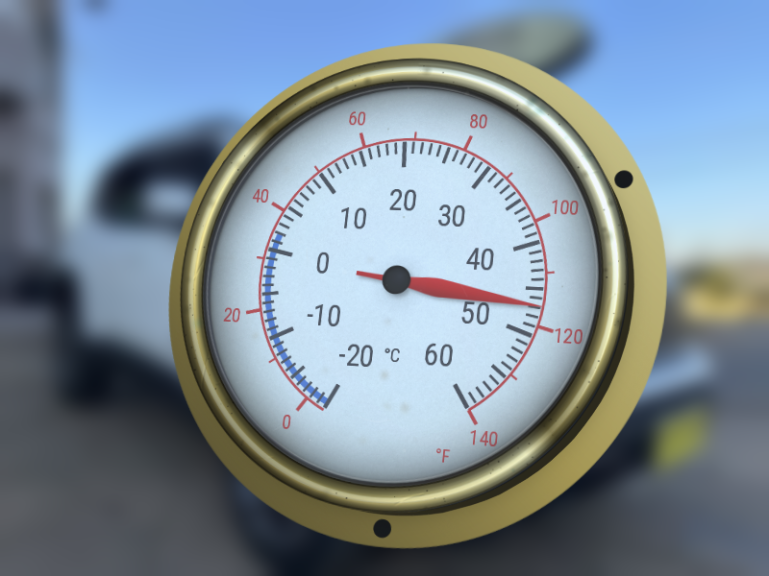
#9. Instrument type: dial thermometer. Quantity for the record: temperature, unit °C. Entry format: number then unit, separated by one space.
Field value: 47 °C
